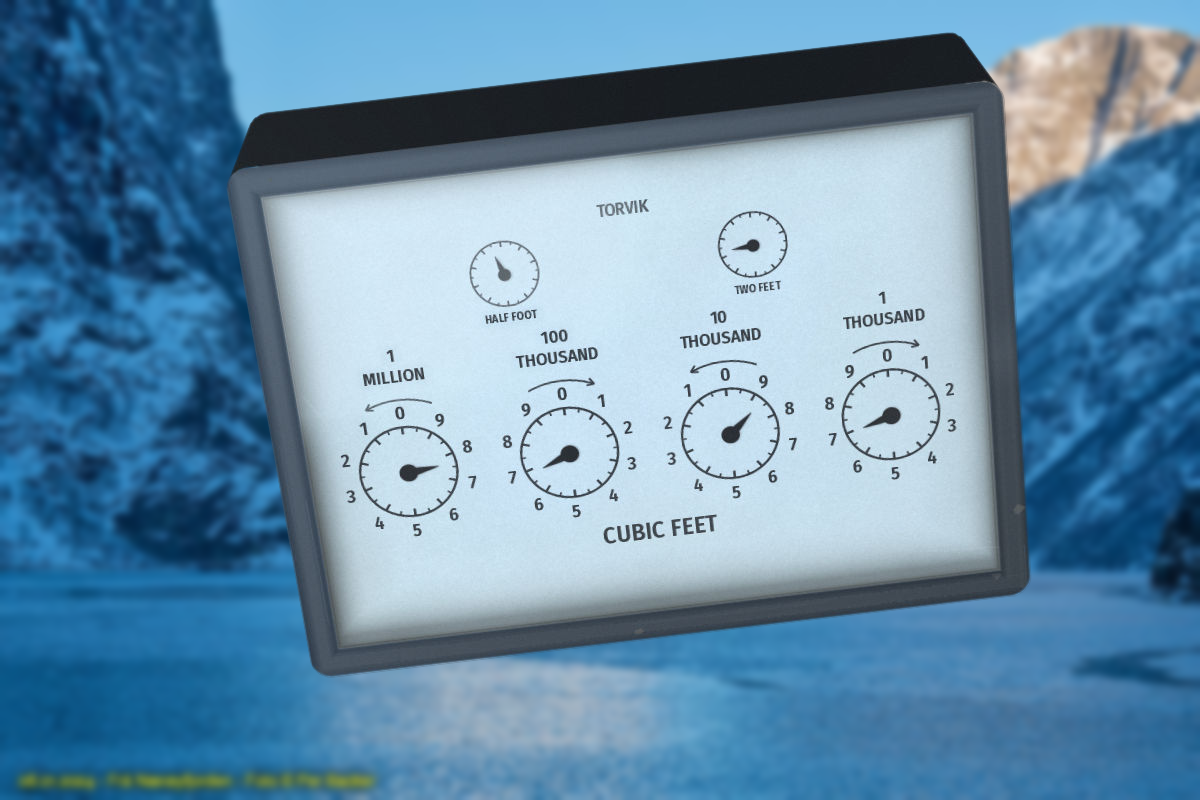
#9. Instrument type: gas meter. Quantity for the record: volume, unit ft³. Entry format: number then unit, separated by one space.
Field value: 768700 ft³
